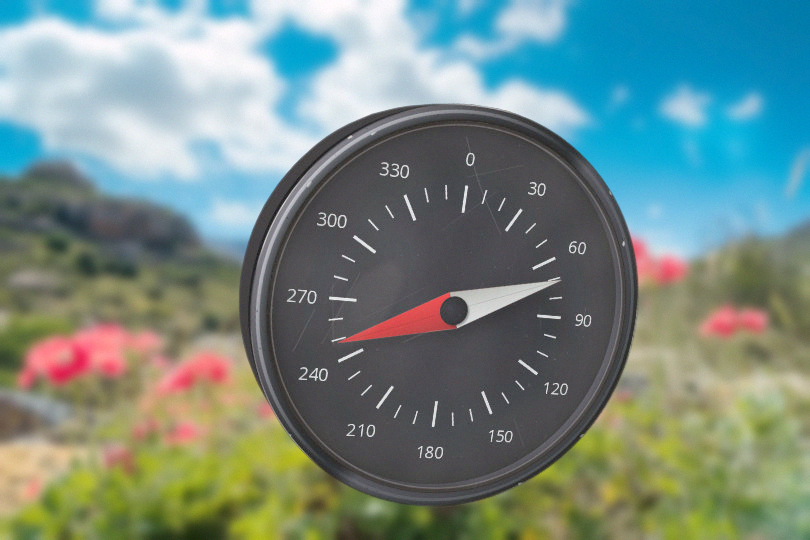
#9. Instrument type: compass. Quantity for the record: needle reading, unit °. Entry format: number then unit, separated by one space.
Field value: 250 °
